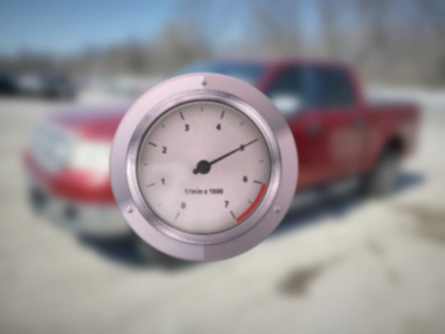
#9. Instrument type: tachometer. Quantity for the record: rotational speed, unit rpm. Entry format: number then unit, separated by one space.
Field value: 5000 rpm
